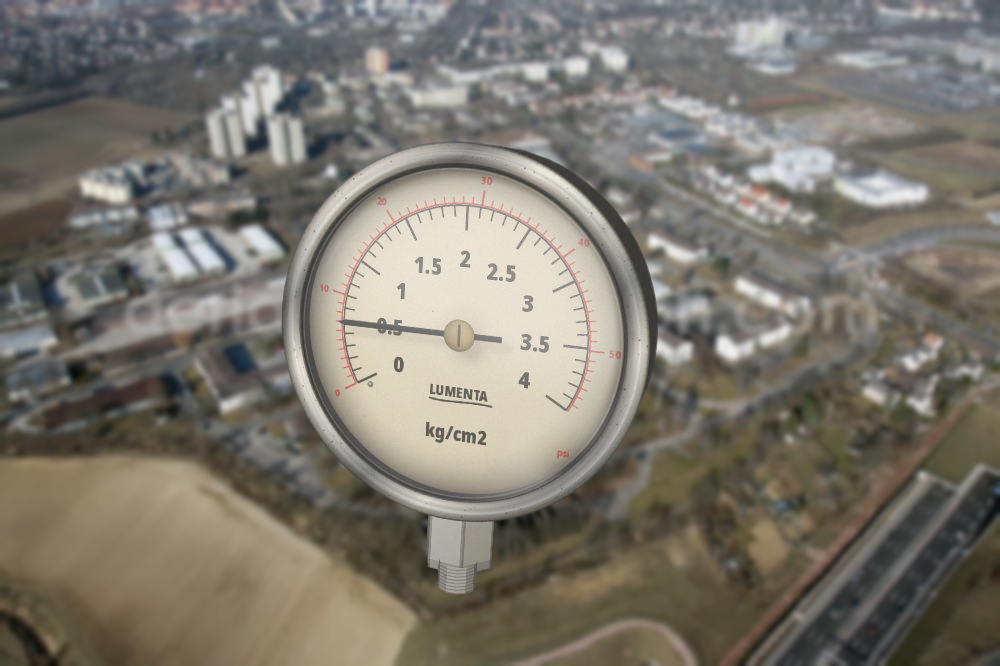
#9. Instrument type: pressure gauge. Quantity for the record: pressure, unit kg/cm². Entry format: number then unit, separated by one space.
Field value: 0.5 kg/cm²
